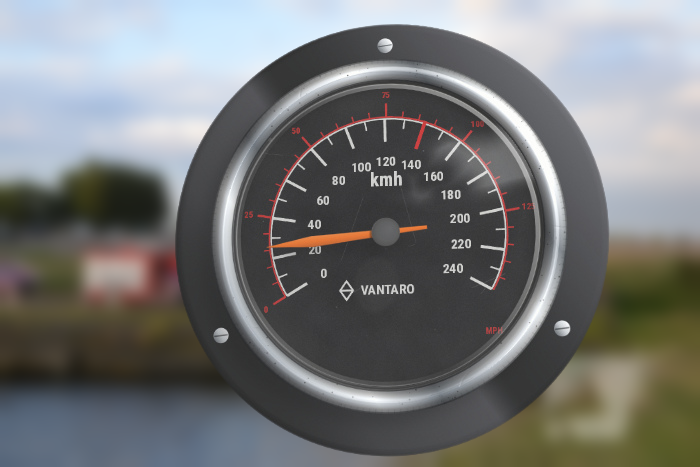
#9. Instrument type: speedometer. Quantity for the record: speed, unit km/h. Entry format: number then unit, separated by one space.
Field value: 25 km/h
